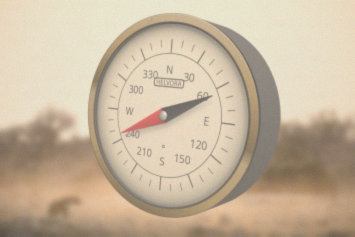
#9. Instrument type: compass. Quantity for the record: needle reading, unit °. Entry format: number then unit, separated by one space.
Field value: 245 °
